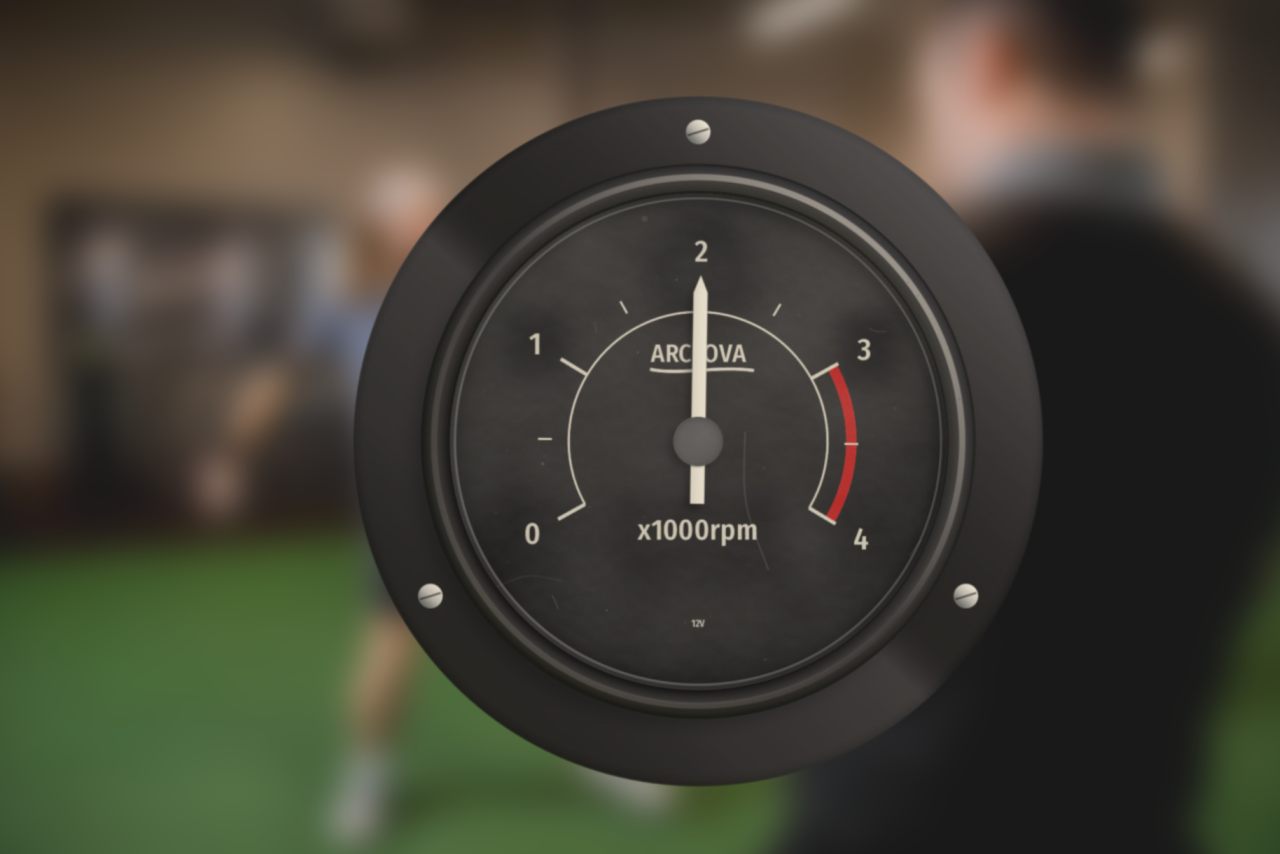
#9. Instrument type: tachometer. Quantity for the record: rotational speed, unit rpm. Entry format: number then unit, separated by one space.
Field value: 2000 rpm
